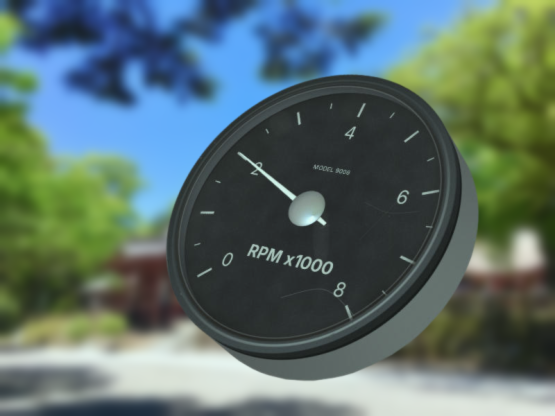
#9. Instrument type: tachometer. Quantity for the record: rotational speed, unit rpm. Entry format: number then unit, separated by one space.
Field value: 2000 rpm
